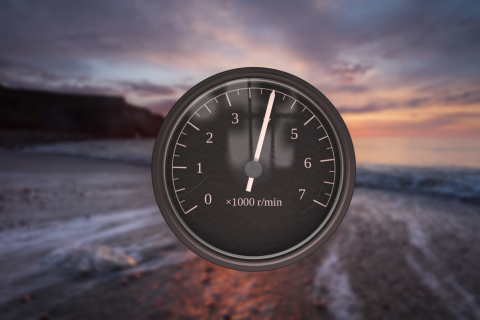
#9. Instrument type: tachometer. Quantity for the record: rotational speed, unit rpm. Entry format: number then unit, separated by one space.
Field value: 4000 rpm
